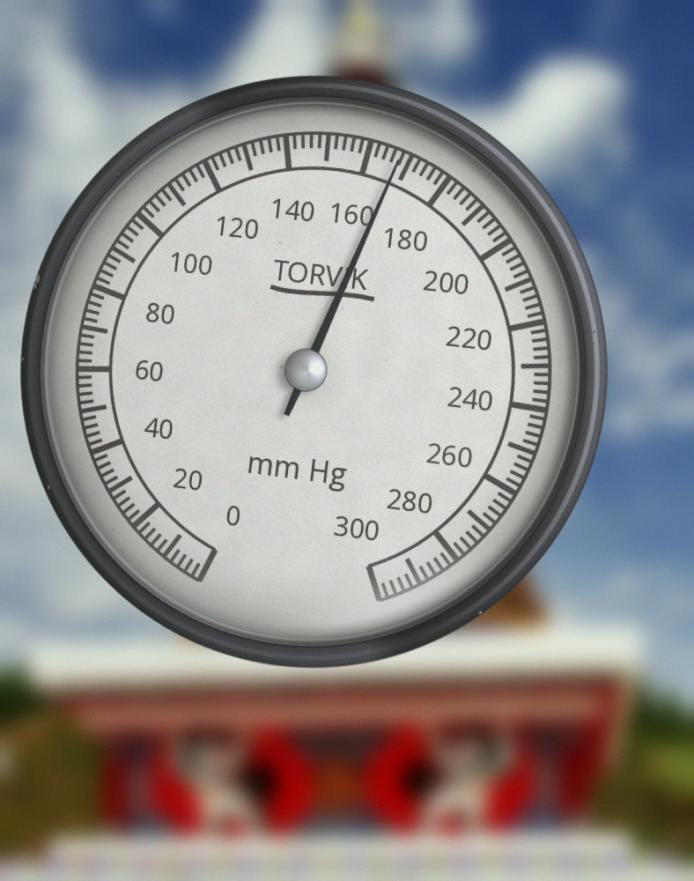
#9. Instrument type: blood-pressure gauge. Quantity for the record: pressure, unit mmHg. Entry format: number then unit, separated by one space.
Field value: 168 mmHg
